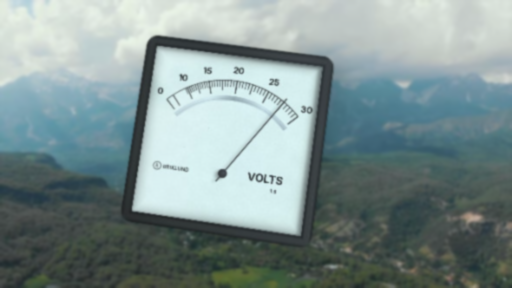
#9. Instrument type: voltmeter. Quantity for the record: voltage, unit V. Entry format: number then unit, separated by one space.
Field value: 27.5 V
